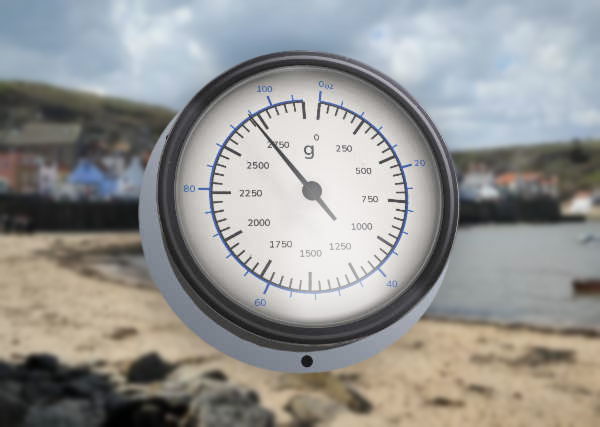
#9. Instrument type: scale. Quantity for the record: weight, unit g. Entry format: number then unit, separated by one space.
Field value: 2700 g
